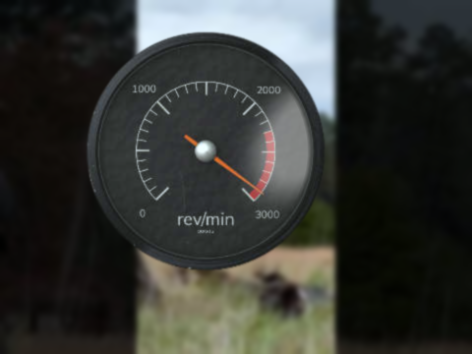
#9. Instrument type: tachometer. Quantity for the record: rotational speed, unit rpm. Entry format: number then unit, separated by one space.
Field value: 2900 rpm
